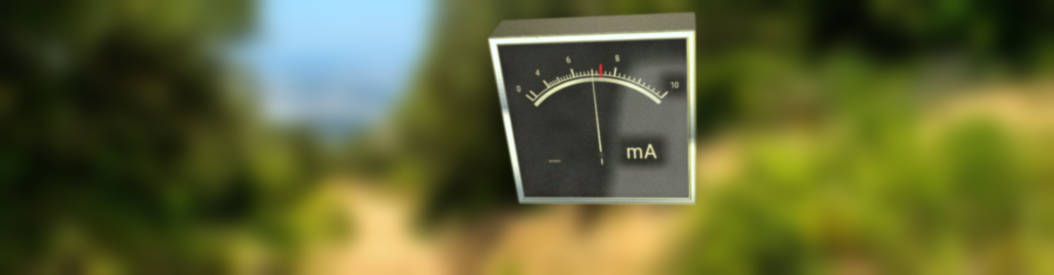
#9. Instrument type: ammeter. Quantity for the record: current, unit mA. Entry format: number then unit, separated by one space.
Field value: 7 mA
